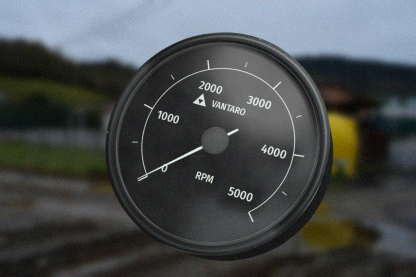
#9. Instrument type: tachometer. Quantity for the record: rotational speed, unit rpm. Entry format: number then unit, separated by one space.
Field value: 0 rpm
